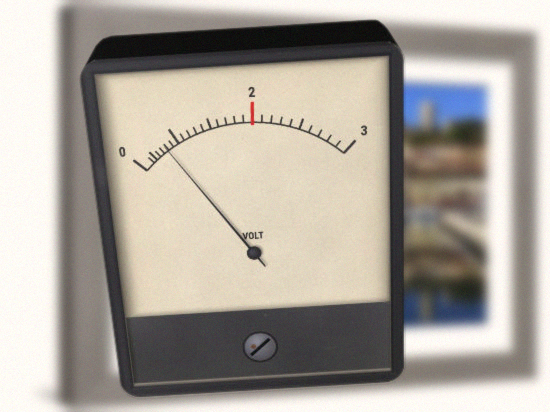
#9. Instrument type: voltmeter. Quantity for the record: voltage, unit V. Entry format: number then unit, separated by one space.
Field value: 0.8 V
